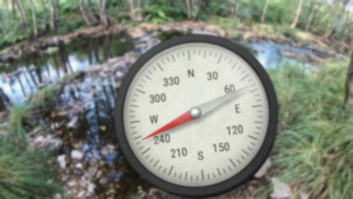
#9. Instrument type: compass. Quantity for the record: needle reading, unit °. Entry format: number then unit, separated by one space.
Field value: 250 °
